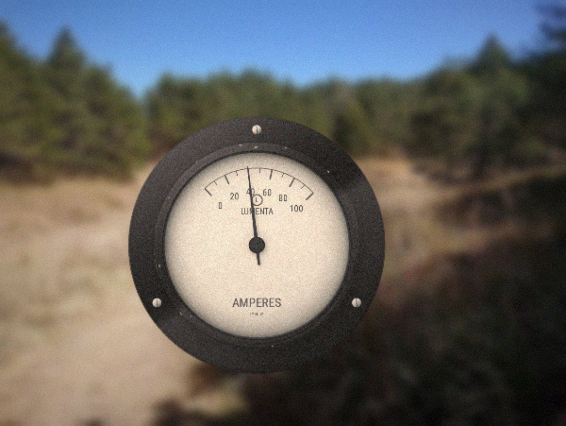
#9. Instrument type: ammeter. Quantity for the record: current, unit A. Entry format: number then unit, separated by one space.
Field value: 40 A
